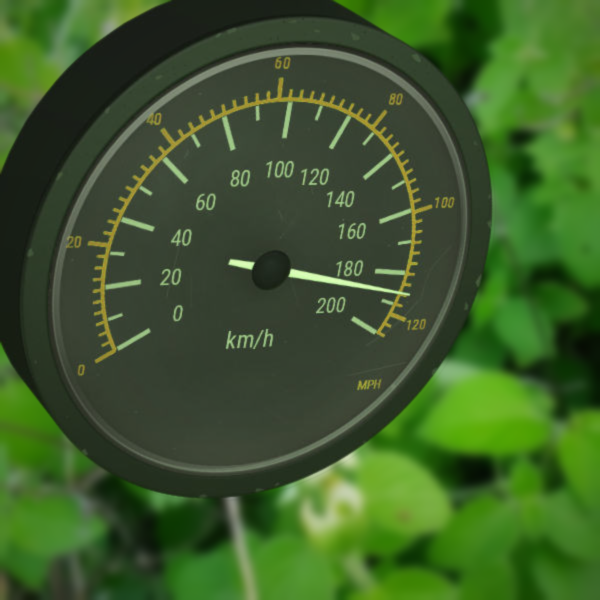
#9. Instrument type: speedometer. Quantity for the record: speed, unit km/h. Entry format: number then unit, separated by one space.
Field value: 185 km/h
